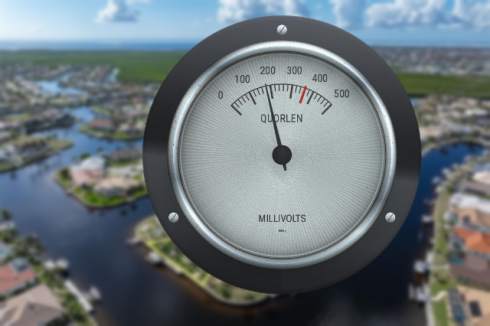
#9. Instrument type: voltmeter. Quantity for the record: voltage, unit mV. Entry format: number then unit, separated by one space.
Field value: 180 mV
